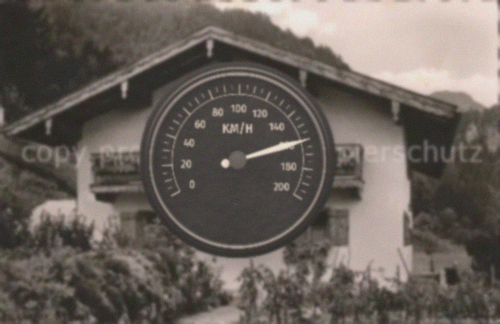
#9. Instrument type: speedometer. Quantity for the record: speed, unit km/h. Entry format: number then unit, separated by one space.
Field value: 160 km/h
